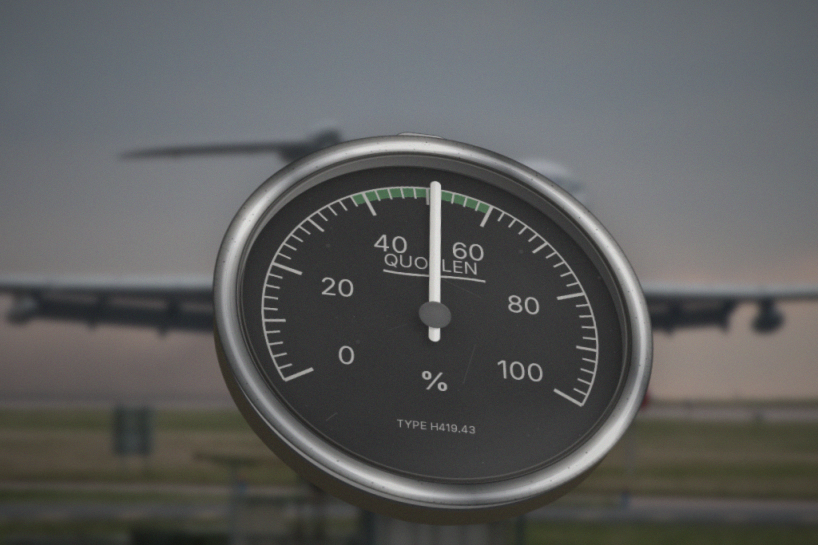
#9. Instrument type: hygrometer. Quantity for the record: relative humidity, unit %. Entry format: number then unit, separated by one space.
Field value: 51 %
